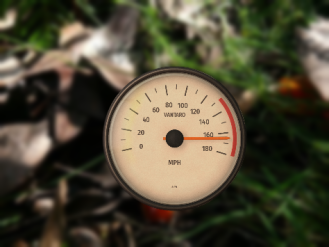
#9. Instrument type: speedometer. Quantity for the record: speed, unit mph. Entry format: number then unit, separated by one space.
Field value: 165 mph
